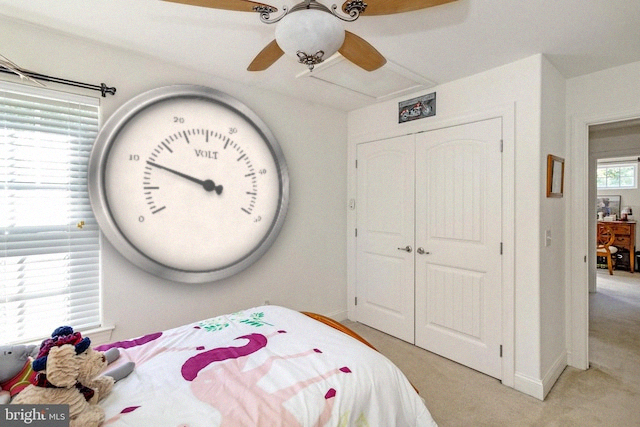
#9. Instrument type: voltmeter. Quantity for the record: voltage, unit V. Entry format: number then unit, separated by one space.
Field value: 10 V
